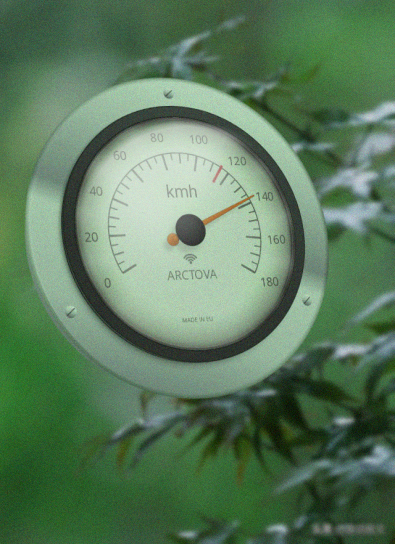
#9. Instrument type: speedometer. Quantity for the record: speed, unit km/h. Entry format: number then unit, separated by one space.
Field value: 137.5 km/h
